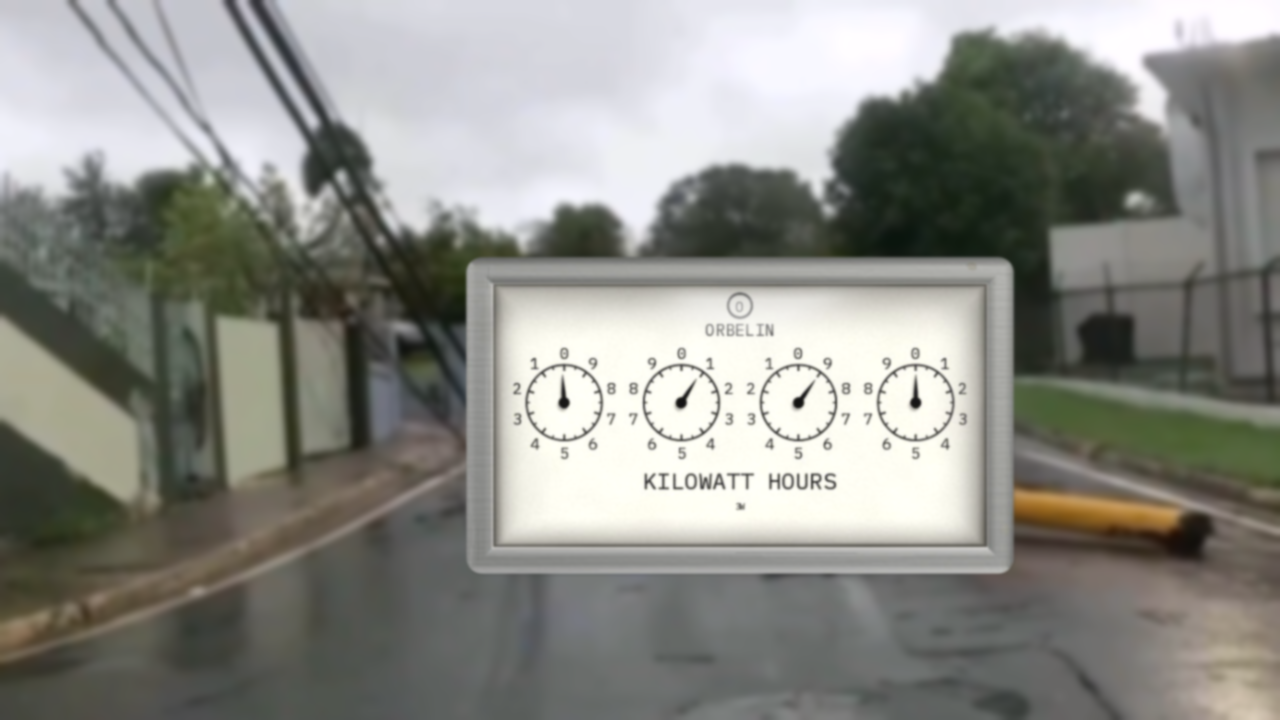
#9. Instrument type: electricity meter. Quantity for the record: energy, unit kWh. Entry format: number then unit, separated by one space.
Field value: 90 kWh
